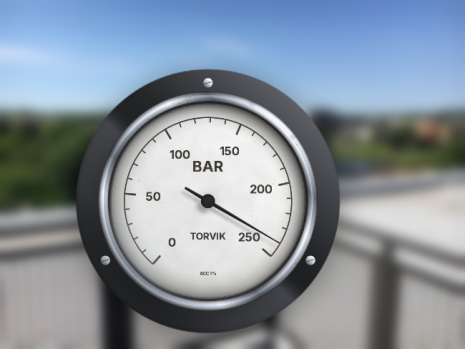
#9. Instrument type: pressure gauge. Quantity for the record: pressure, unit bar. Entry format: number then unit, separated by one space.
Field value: 240 bar
